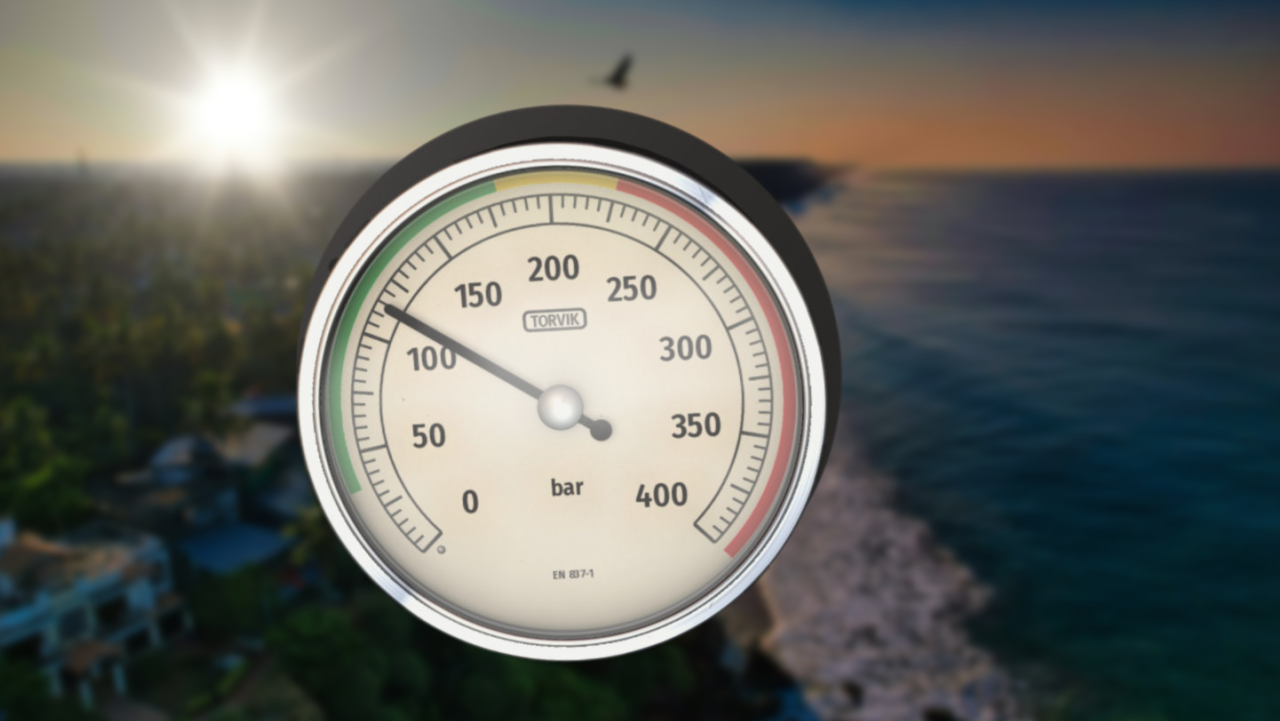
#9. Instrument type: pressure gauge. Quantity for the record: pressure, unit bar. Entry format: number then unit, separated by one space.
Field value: 115 bar
